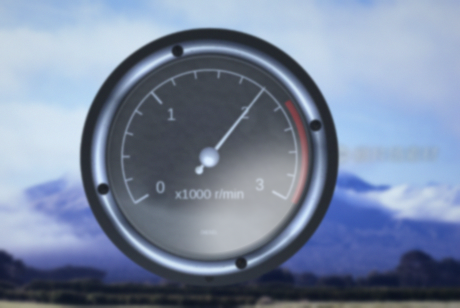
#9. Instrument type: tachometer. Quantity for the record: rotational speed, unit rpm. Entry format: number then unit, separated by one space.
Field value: 2000 rpm
